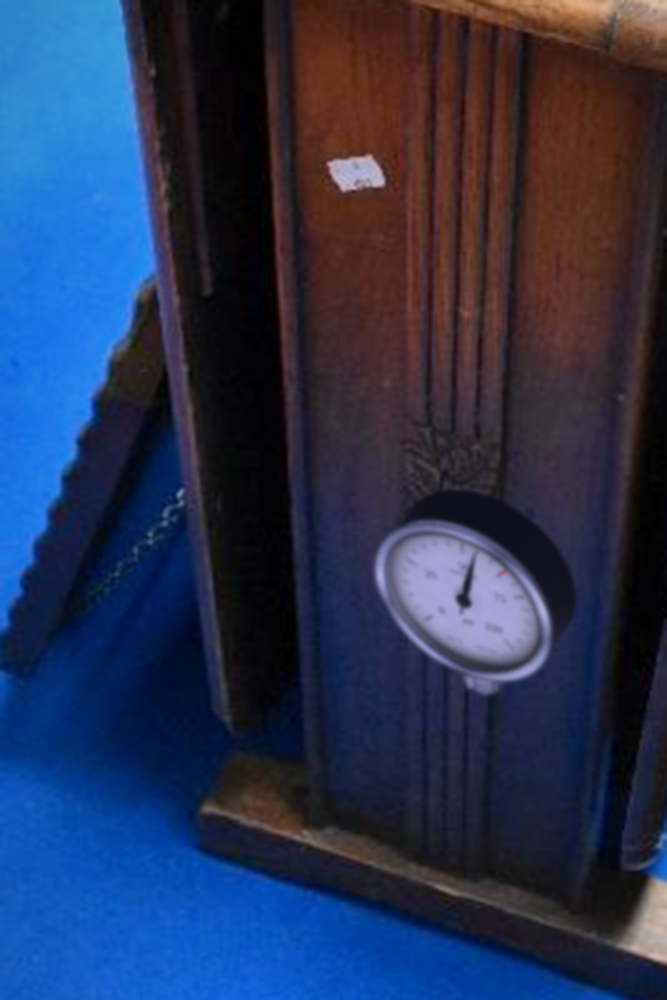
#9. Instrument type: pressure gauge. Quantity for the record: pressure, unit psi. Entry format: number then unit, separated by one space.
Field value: 55 psi
